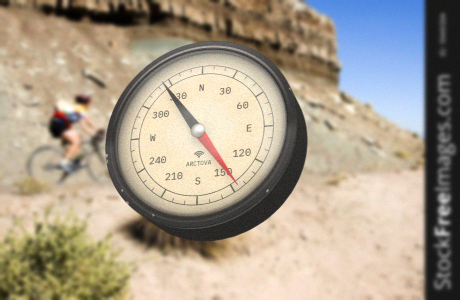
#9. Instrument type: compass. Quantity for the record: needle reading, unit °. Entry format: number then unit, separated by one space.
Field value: 145 °
